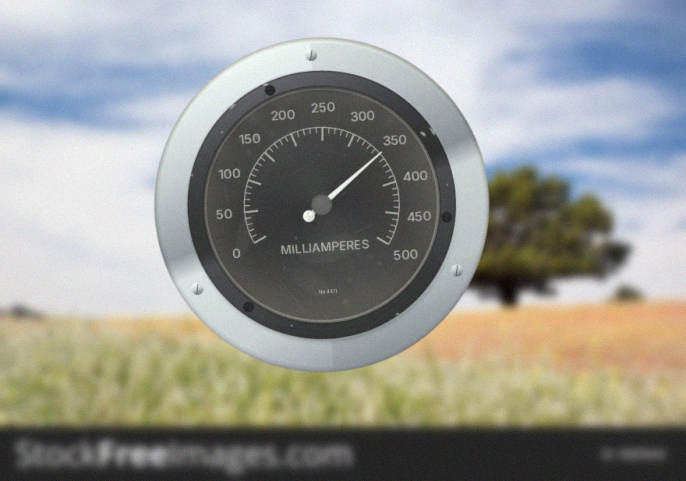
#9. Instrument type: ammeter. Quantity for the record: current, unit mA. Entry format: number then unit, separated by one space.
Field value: 350 mA
